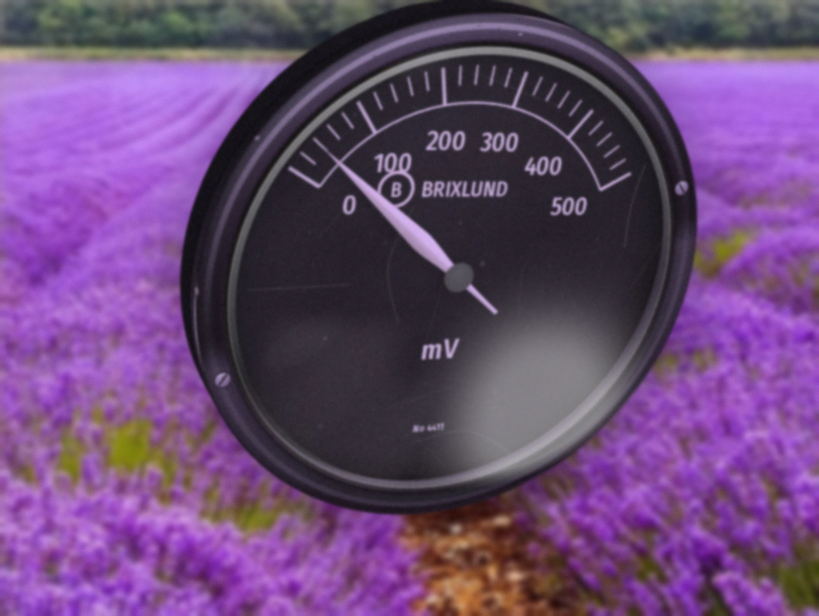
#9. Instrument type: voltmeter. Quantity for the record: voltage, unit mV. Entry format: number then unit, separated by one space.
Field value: 40 mV
